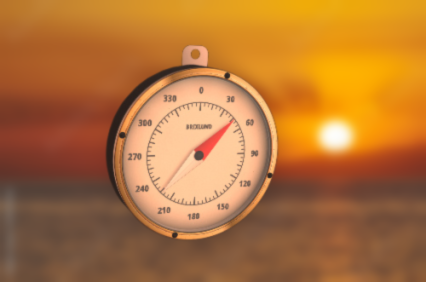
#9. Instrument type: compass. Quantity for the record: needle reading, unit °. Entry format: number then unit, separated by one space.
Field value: 45 °
